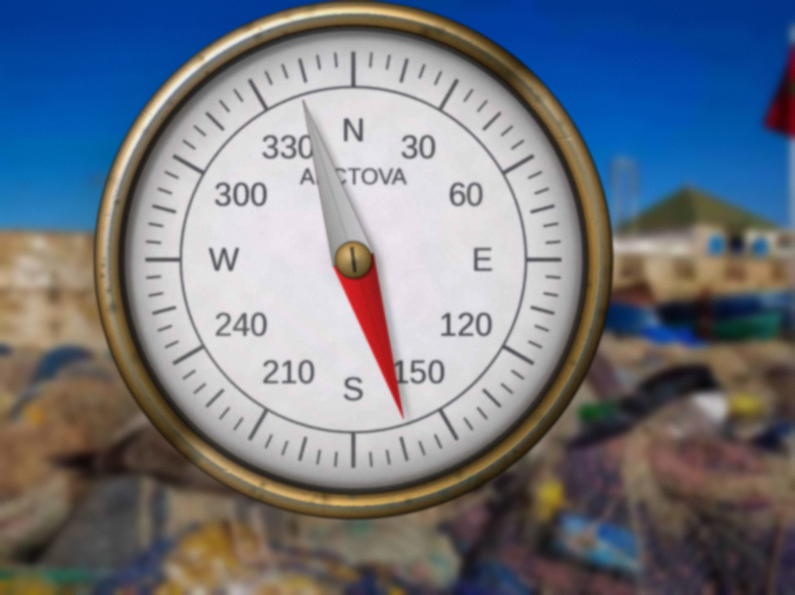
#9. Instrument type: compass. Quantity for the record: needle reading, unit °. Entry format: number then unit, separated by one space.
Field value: 162.5 °
